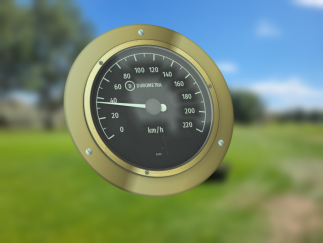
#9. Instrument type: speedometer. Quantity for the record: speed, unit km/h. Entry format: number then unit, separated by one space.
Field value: 35 km/h
